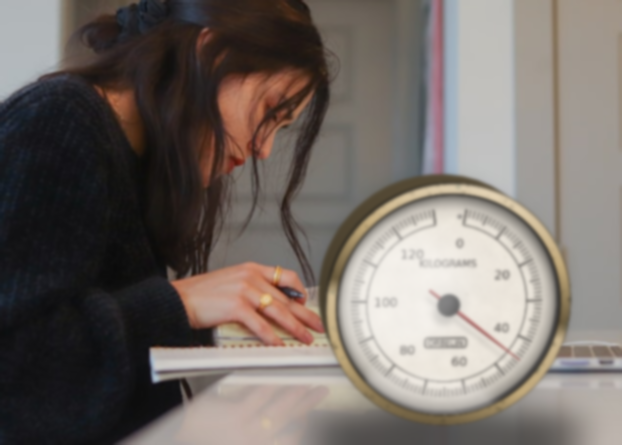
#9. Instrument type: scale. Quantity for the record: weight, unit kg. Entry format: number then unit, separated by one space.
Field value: 45 kg
